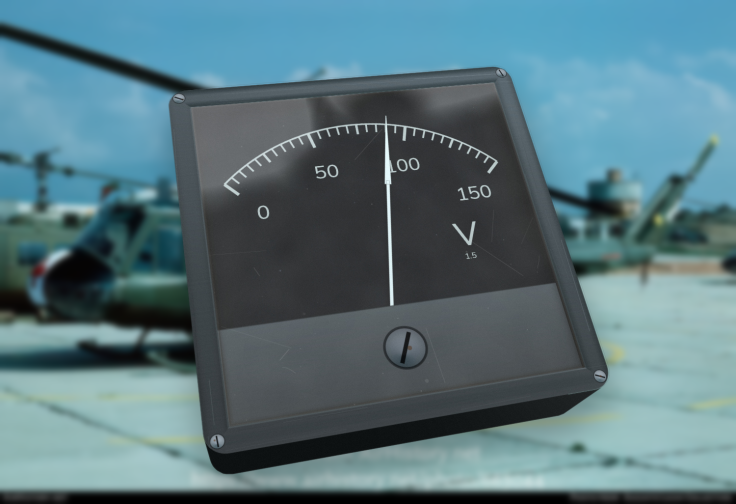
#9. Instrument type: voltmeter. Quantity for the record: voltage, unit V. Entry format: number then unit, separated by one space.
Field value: 90 V
